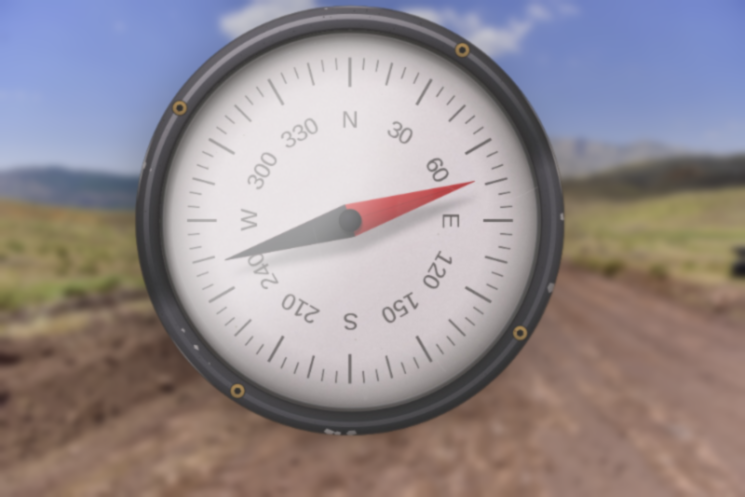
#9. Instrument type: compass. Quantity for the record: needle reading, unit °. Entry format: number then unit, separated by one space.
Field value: 72.5 °
